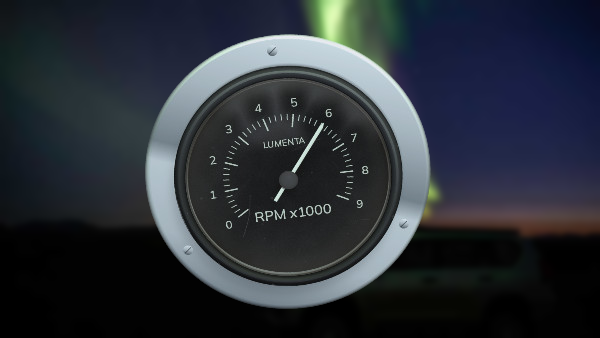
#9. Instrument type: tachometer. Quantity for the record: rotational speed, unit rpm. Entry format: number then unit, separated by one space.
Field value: 6000 rpm
